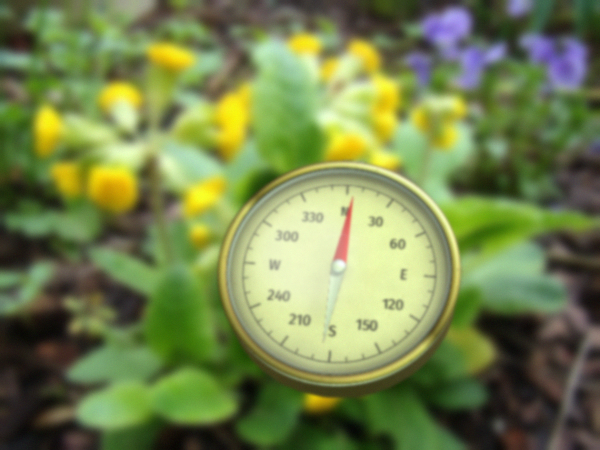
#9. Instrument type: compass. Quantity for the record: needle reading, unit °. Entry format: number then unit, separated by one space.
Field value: 5 °
